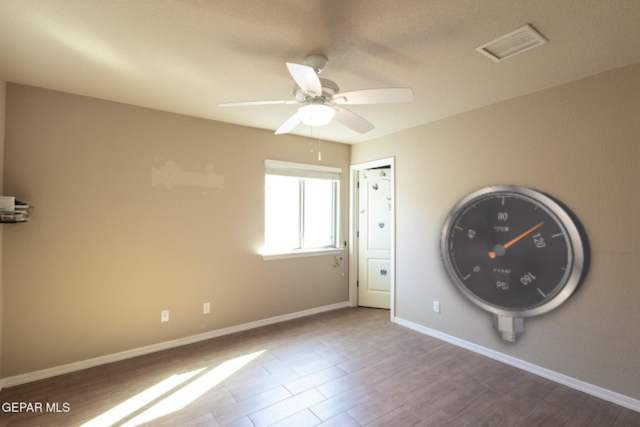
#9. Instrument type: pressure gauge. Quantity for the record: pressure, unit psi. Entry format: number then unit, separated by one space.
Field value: 110 psi
